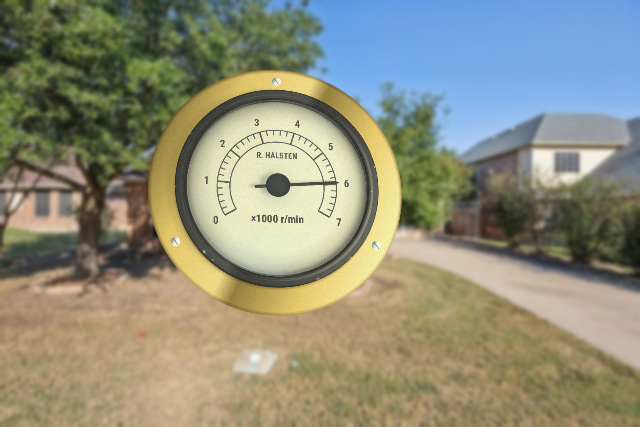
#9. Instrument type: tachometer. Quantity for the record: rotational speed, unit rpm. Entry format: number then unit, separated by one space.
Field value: 6000 rpm
